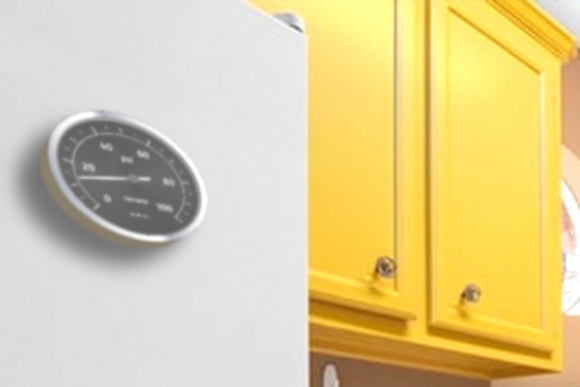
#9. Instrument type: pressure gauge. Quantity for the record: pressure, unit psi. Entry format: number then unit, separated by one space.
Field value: 12.5 psi
